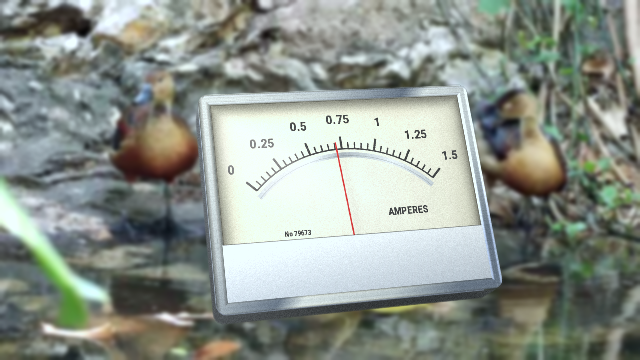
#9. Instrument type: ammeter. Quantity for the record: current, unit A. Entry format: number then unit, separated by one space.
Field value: 0.7 A
